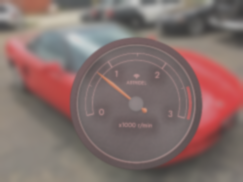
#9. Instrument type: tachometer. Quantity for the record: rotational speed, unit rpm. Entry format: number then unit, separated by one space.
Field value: 750 rpm
